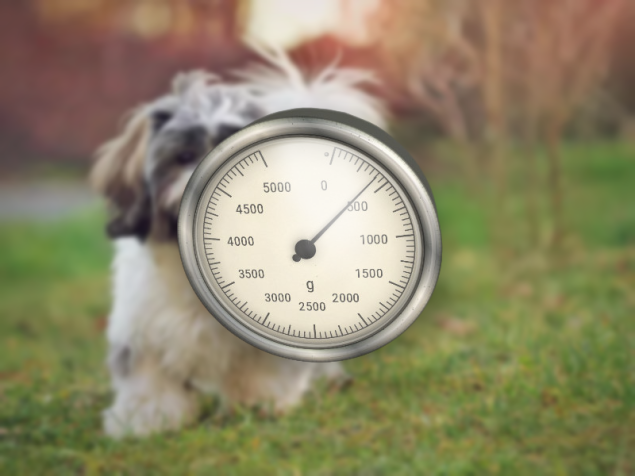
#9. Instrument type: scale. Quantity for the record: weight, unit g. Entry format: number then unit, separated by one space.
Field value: 400 g
